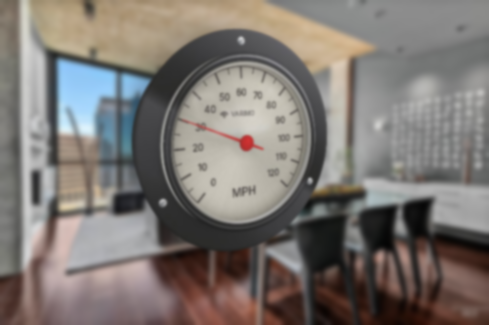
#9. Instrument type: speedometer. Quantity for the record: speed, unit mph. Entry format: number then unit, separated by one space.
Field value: 30 mph
